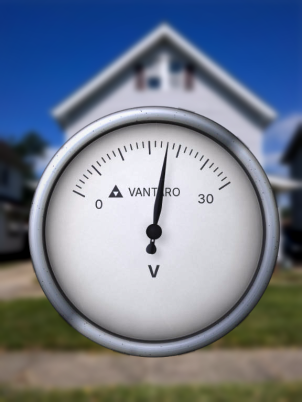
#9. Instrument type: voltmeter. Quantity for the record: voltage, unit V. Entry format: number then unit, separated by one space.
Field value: 18 V
